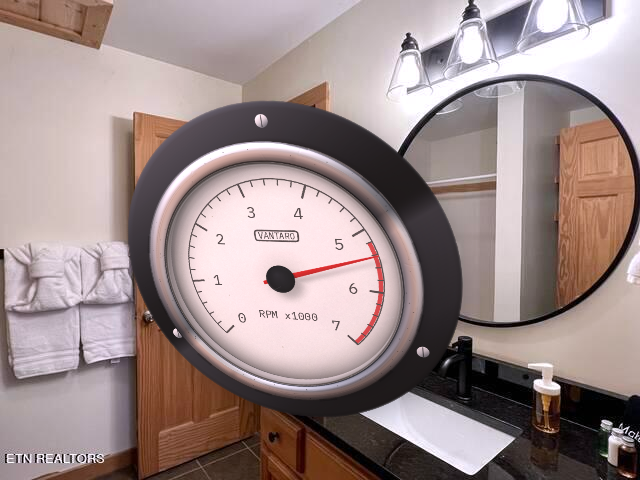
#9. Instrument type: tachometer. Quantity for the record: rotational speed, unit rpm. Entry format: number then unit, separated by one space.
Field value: 5400 rpm
